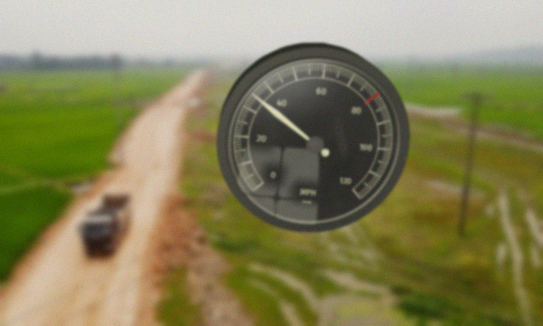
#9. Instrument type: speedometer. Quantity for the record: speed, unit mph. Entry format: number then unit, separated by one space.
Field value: 35 mph
